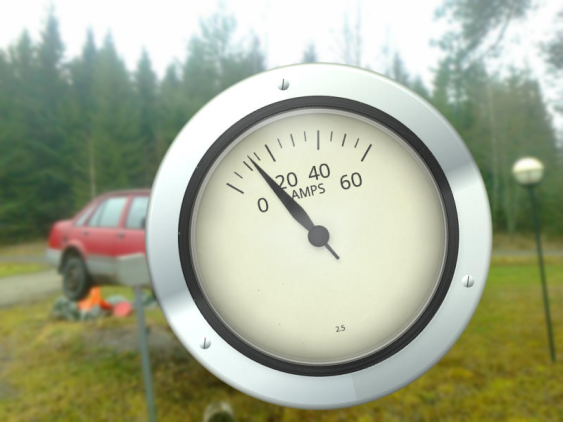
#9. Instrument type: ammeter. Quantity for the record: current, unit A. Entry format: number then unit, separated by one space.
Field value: 12.5 A
